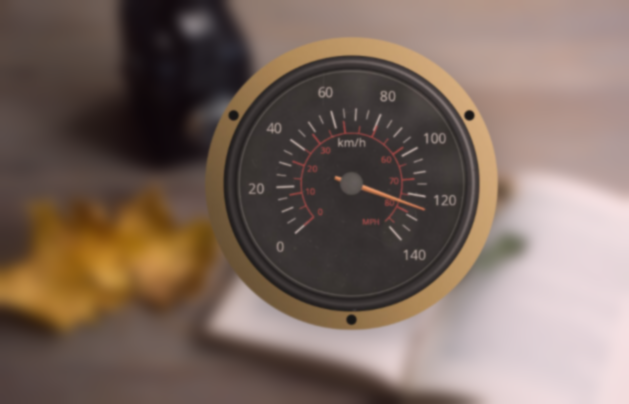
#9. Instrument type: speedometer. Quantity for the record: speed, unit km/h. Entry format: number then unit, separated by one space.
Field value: 125 km/h
